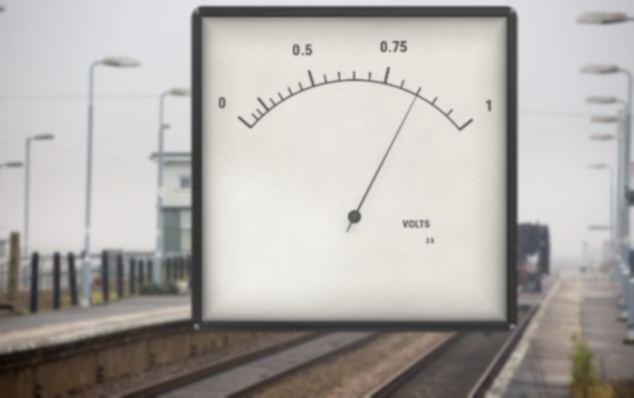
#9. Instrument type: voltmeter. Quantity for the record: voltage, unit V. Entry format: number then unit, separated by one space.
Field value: 0.85 V
